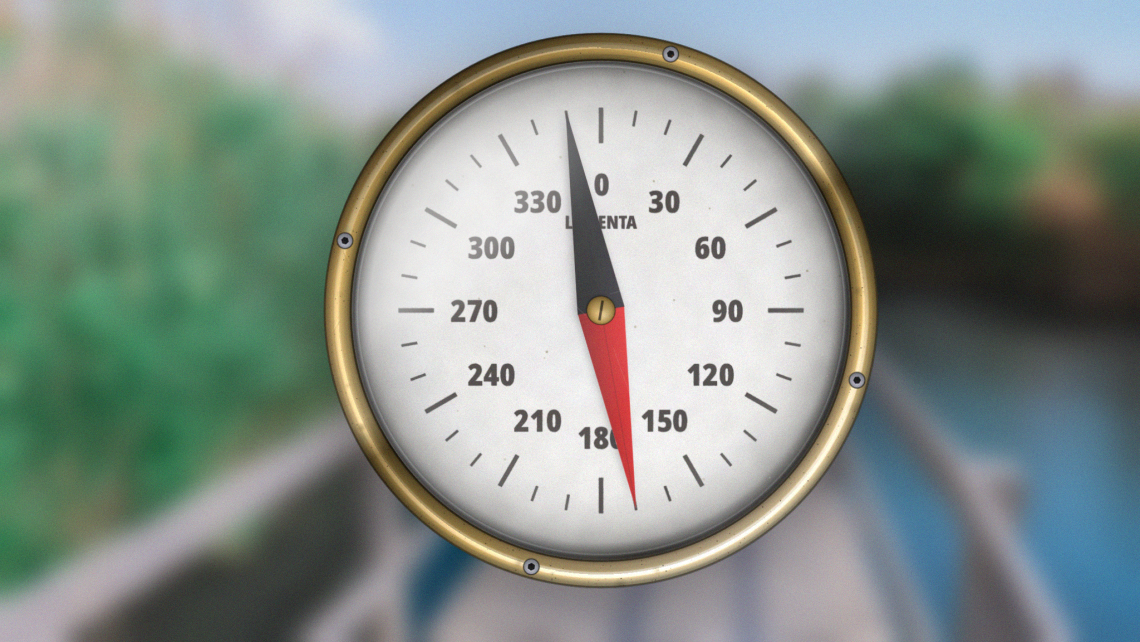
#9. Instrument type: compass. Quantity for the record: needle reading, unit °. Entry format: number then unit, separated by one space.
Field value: 170 °
